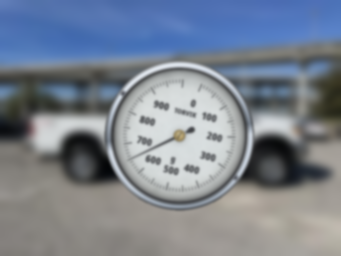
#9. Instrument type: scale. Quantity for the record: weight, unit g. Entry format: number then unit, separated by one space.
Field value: 650 g
